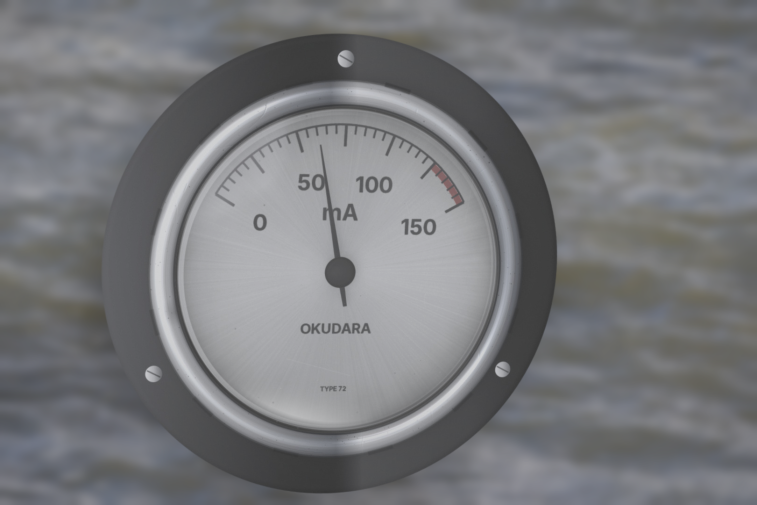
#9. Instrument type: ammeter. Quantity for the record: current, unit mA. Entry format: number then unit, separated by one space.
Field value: 60 mA
